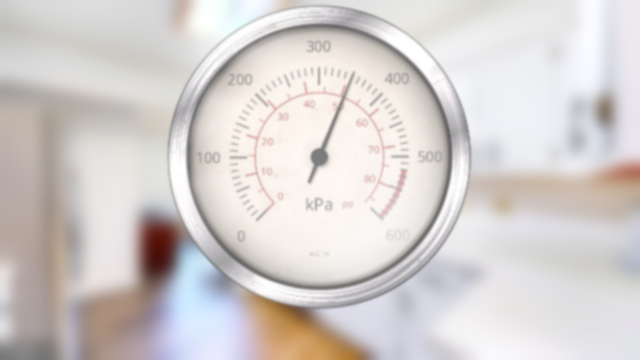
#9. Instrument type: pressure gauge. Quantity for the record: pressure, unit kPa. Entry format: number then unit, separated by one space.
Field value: 350 kPa
